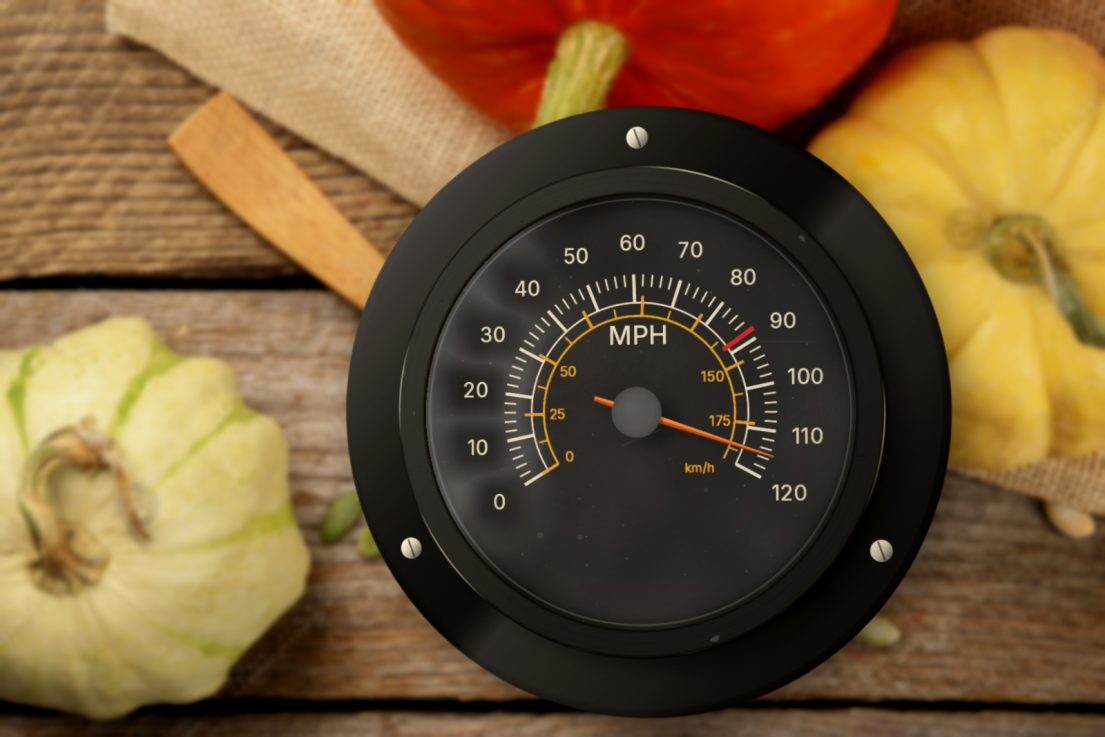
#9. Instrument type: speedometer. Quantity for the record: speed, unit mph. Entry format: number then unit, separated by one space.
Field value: 115 mph
